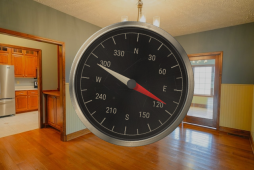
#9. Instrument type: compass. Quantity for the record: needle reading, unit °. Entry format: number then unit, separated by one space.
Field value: 112.5 °
